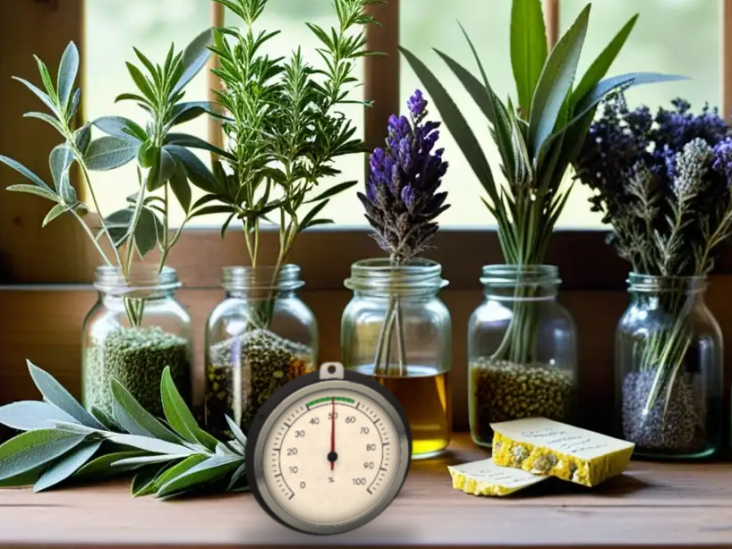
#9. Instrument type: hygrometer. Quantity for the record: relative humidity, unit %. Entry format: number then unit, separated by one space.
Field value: 50 %
